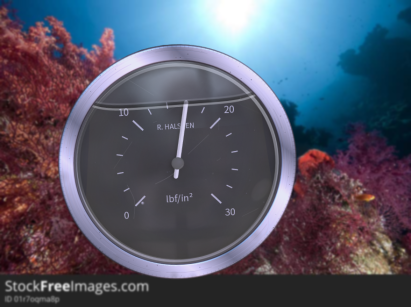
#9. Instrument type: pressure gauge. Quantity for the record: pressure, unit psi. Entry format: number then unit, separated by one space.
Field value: 16 psi
